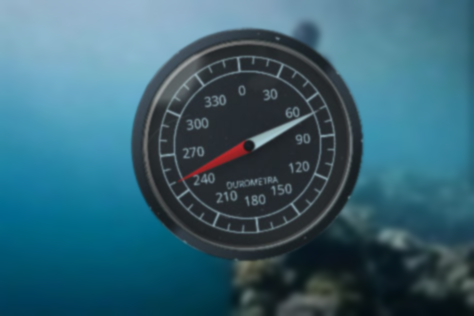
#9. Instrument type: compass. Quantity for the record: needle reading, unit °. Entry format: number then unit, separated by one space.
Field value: 250 °
